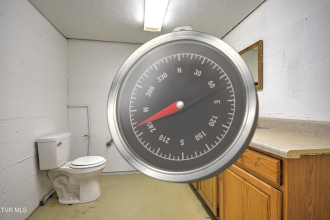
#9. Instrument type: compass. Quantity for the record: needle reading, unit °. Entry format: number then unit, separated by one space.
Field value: 250 °
